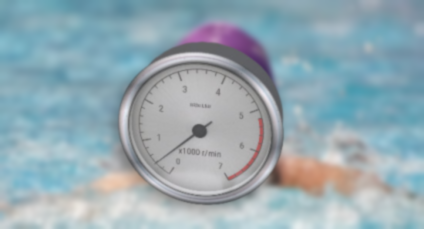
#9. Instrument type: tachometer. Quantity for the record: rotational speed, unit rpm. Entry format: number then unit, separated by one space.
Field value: 400 rpm
